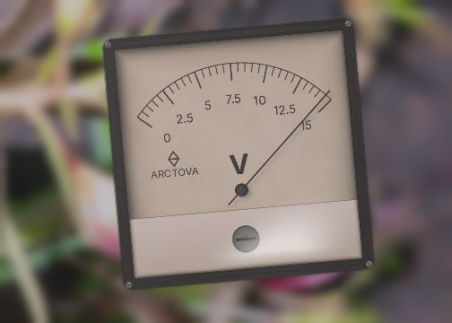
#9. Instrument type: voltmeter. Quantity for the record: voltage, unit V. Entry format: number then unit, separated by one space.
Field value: 14.5 V
